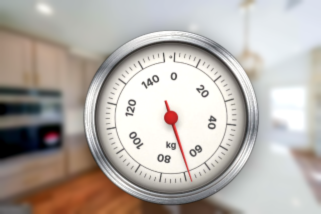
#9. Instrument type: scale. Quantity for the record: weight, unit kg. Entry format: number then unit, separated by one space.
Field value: 68 kg
